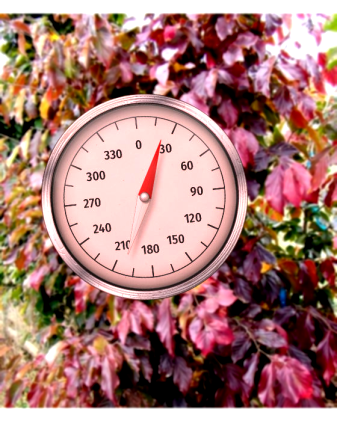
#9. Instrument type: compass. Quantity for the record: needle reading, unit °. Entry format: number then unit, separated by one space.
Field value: 22.5 °
